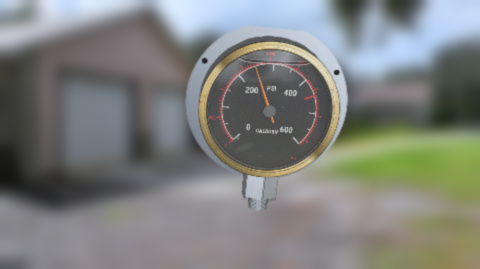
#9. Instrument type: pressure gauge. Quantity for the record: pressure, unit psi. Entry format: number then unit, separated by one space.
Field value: 250 psi
